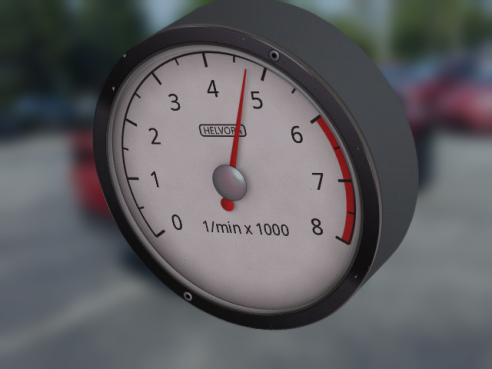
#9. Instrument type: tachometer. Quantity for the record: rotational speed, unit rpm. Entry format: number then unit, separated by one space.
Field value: 4750 rpm
